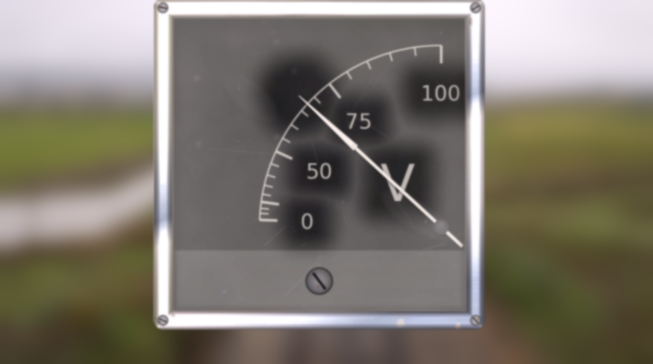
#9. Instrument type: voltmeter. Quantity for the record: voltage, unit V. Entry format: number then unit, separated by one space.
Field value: 67.5 V
